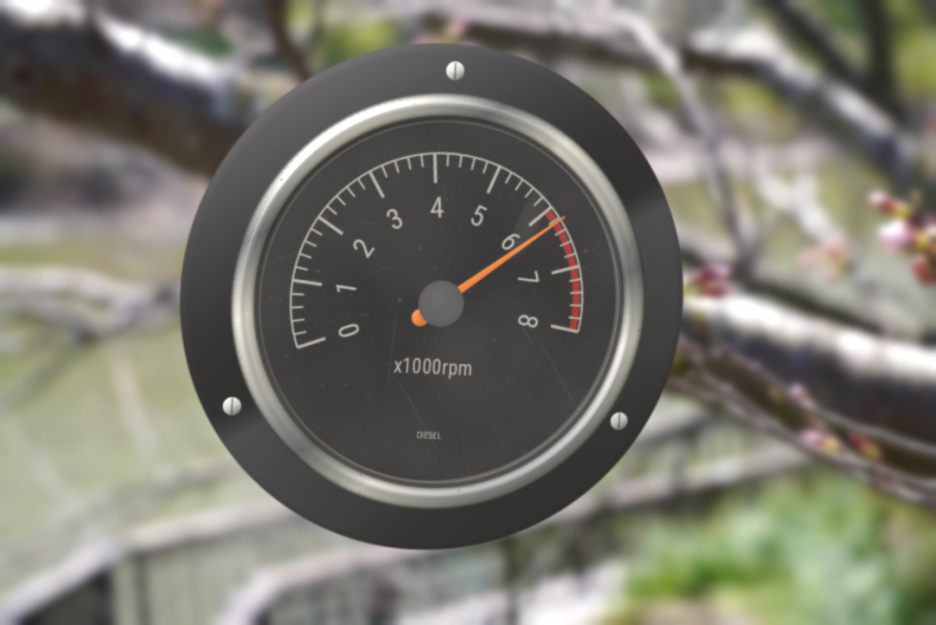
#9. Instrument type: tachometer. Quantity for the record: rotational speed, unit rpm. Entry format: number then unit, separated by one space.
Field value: 6200 rpm
